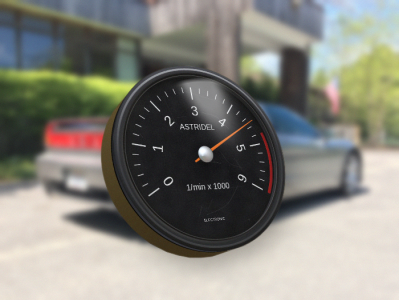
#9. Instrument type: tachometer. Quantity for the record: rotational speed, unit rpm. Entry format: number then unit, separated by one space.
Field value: 4500 rpm
